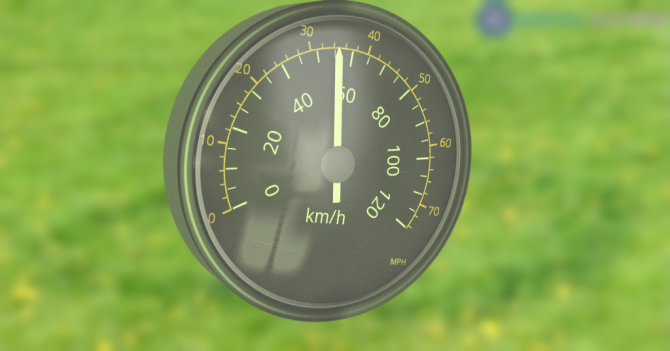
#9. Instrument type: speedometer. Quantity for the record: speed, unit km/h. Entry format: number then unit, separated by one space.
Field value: 55 km/h
